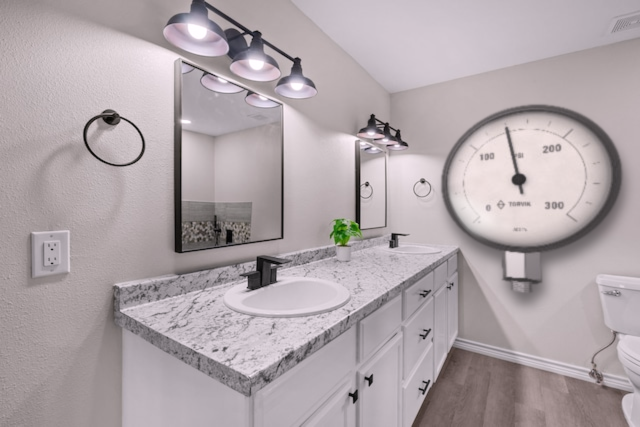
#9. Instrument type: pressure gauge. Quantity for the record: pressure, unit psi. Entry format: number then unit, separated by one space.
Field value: 140 psi
